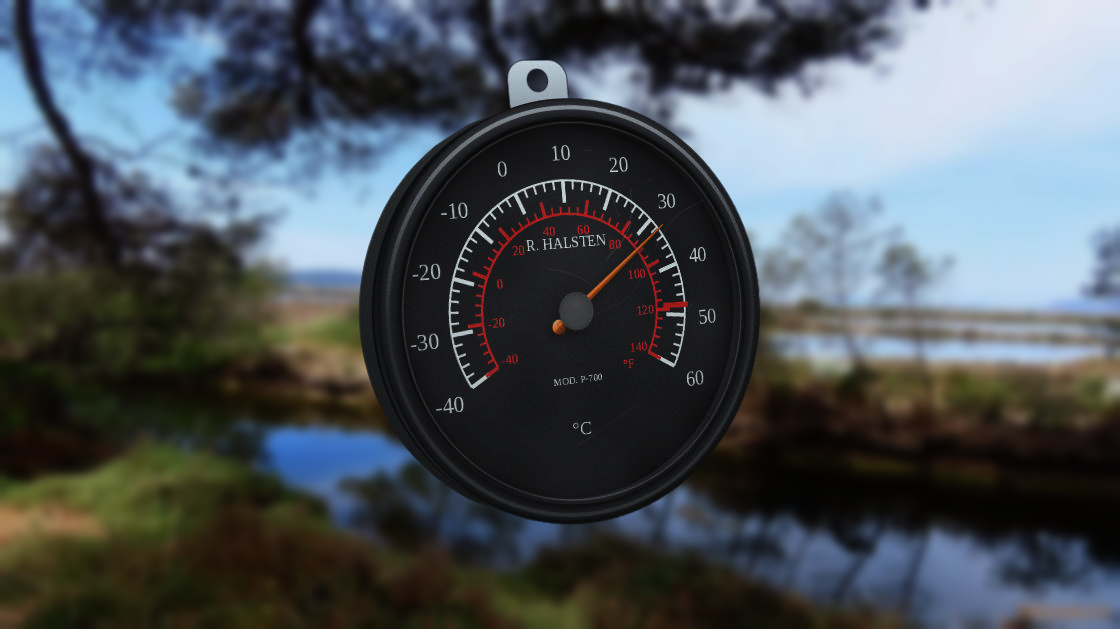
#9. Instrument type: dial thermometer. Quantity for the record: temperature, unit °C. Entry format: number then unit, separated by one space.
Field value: 32 °C
